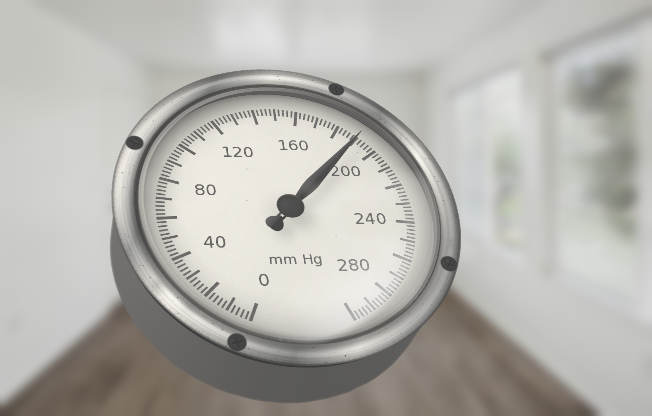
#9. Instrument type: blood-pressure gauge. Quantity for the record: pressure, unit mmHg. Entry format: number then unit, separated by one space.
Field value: 190 mmHg
